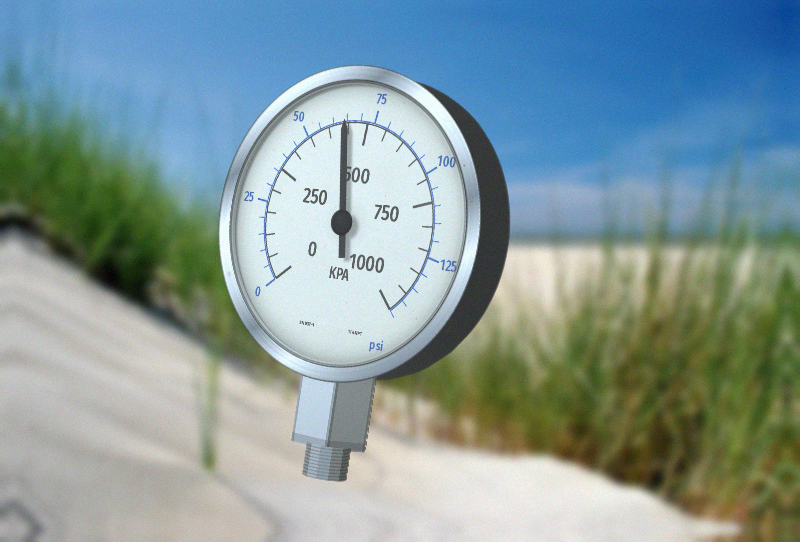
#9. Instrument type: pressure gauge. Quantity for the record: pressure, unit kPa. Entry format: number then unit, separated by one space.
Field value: 450 kPa
